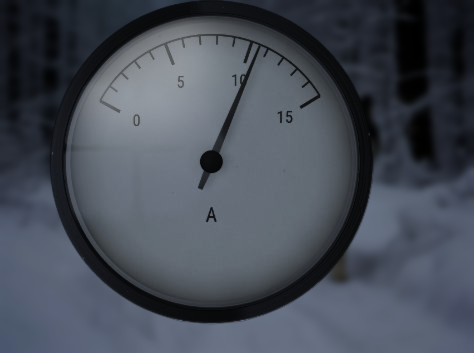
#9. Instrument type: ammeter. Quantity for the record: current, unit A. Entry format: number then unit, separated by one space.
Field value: 10.5 A
